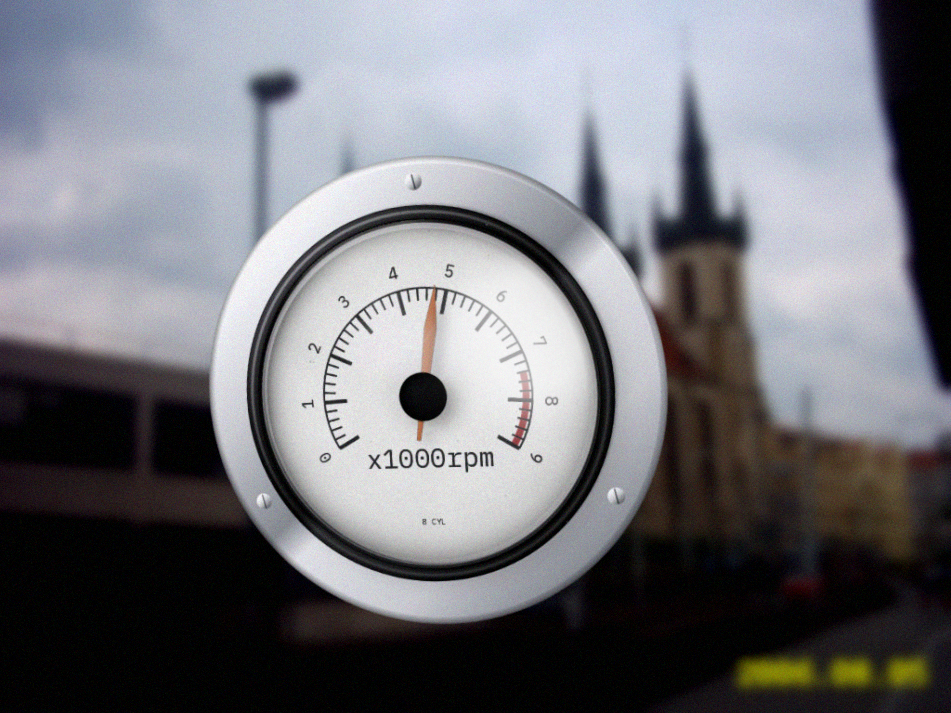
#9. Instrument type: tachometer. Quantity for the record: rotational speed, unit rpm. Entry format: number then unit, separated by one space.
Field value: 4800 rpm
